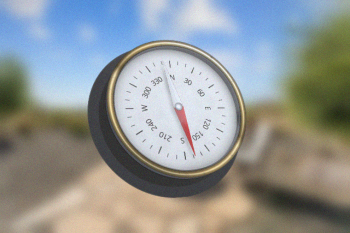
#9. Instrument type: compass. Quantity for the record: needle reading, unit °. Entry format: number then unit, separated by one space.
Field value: 170 °
